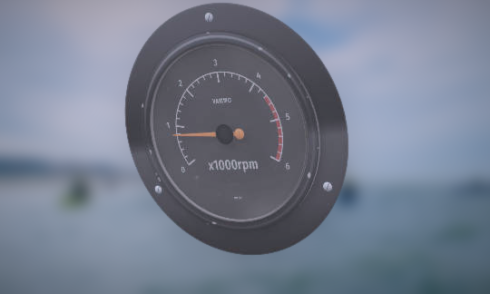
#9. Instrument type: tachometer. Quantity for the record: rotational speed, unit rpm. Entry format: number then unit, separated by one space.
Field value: 800 rpm
